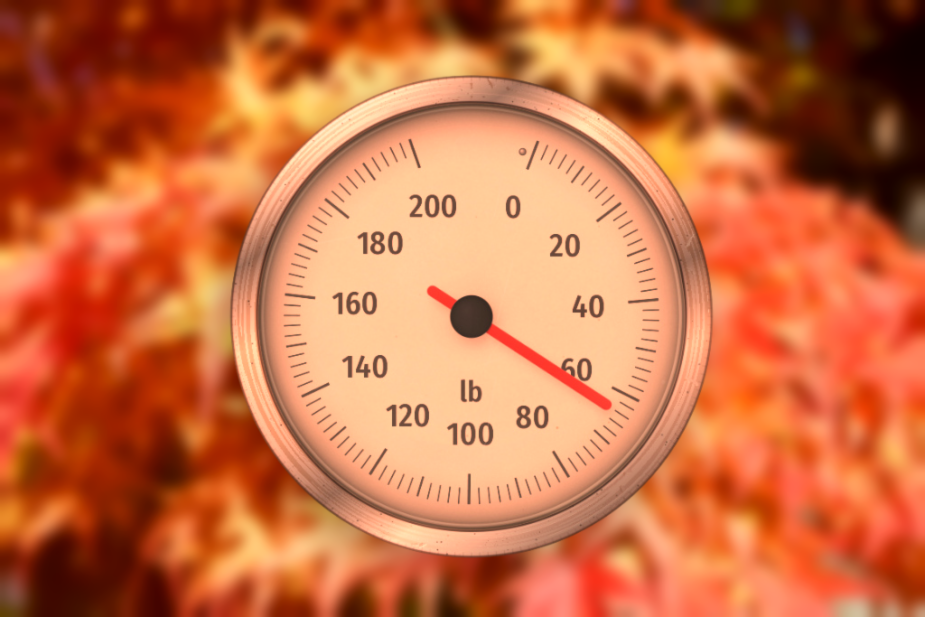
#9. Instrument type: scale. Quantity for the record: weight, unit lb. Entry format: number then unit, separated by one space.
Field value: 64 lb
